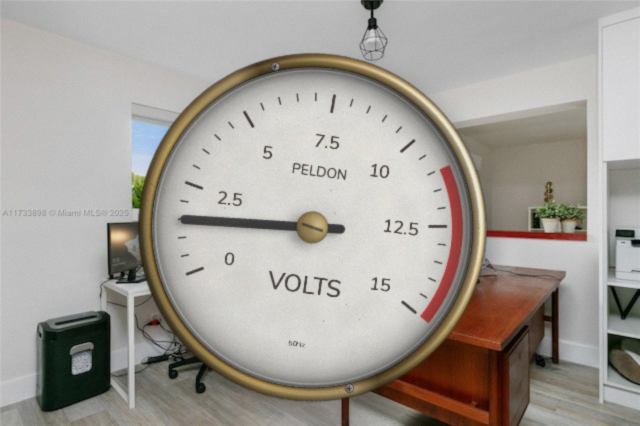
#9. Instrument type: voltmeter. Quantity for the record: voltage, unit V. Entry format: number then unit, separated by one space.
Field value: 1.5 V
